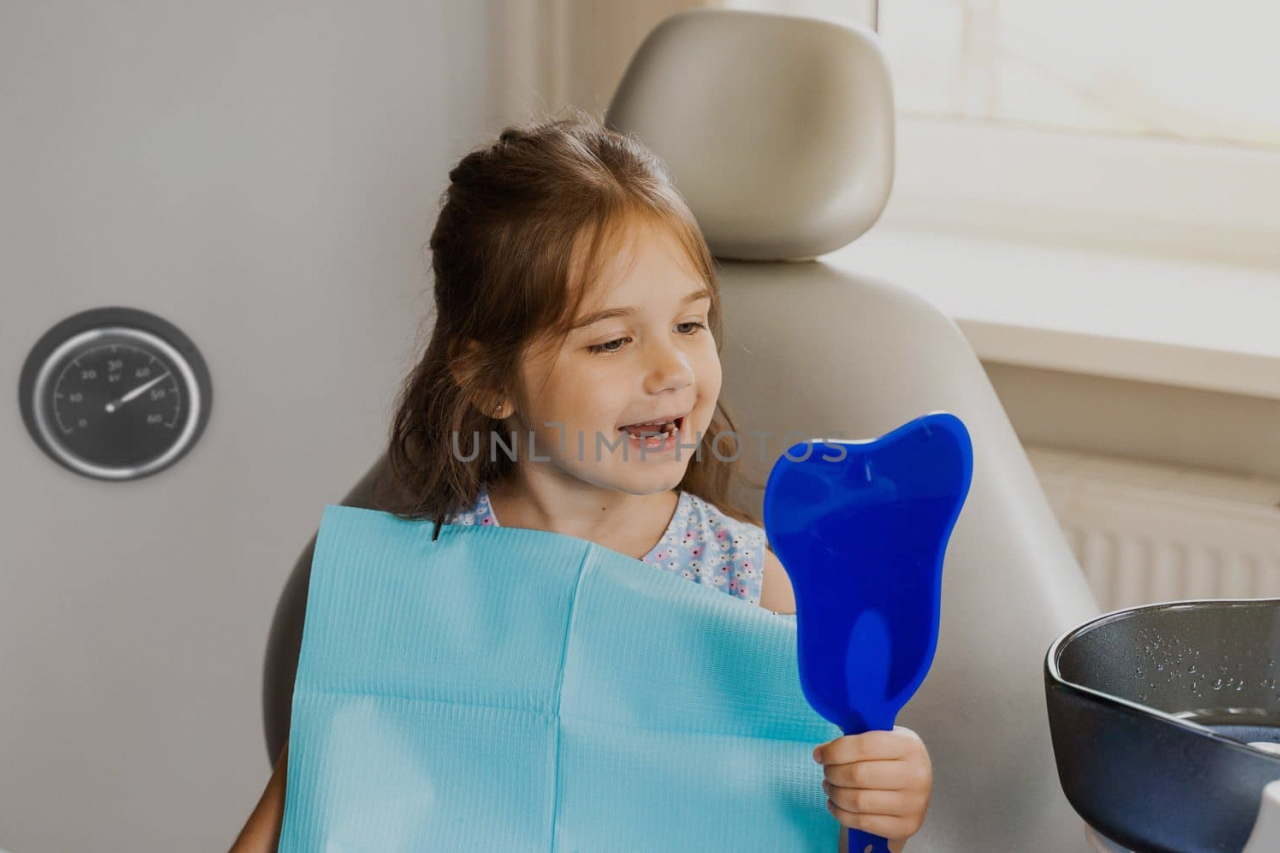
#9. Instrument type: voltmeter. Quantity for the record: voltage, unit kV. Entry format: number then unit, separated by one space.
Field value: 45 kV
